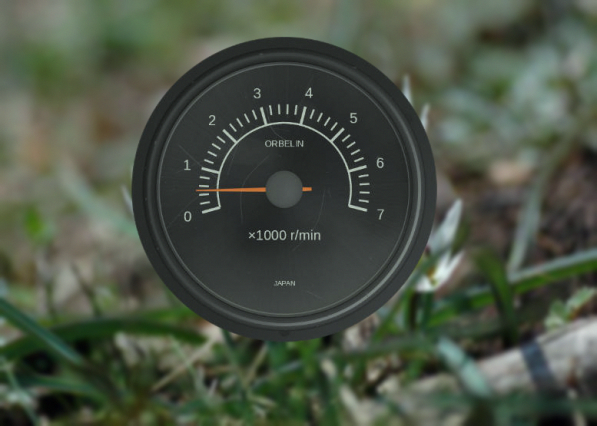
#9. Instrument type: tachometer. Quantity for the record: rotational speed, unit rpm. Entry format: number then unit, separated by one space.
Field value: 500 rpm
